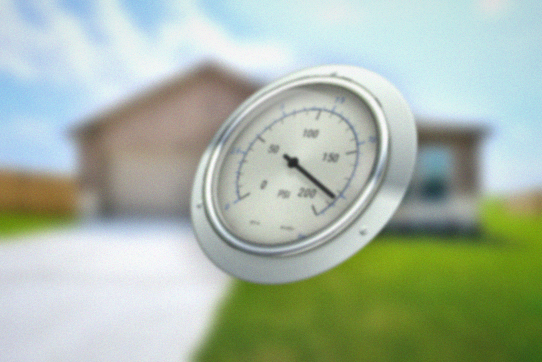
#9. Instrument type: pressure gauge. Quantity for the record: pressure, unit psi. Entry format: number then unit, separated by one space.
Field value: 185 psi
